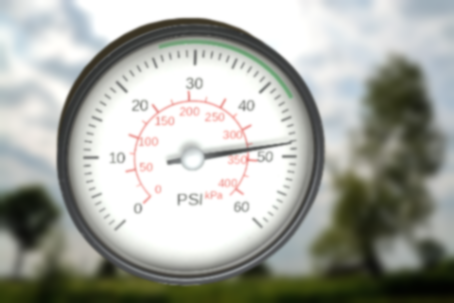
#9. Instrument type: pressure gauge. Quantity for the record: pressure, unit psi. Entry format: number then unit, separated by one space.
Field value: 48 psi
